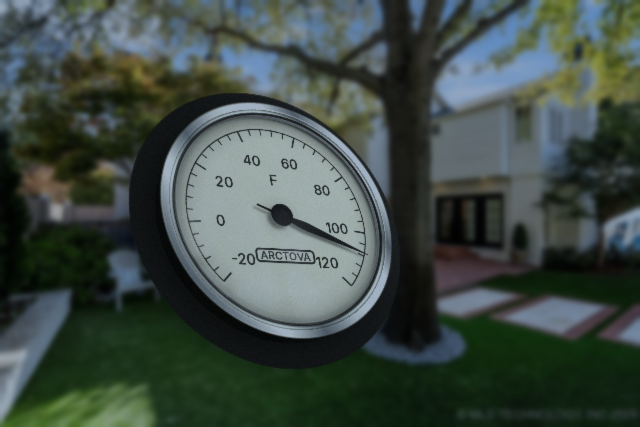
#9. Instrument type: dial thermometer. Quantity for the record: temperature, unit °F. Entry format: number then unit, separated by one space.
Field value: 108 °F
